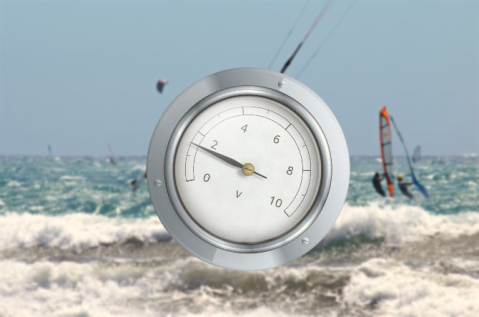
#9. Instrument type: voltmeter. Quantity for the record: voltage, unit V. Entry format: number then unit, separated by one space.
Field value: 1.5 V
